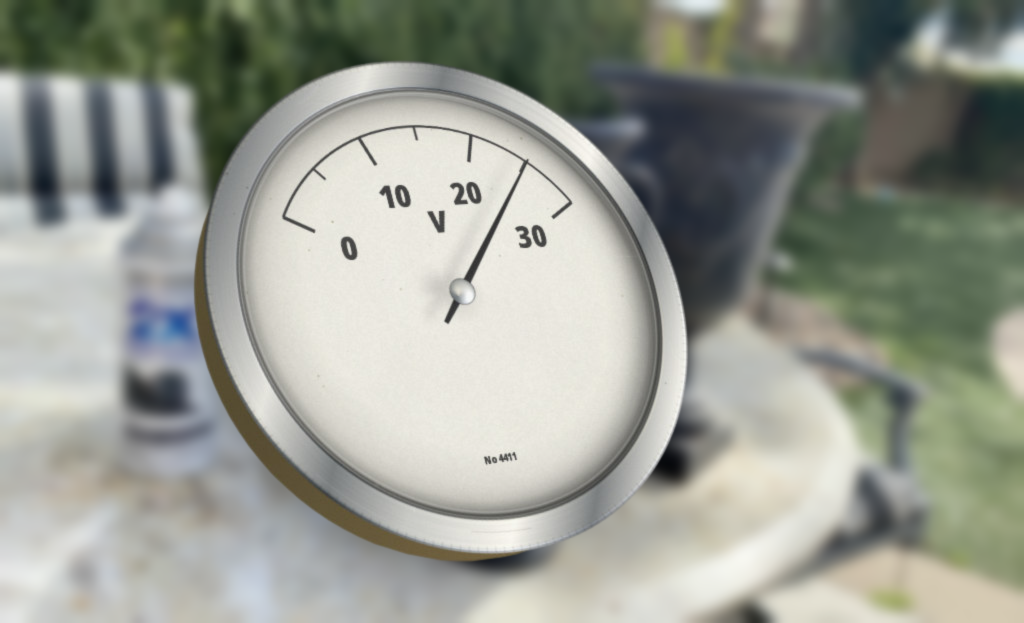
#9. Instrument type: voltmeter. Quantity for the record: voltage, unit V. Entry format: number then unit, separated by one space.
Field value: 25 V
